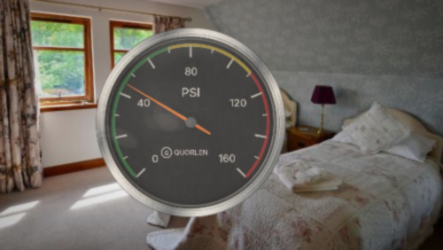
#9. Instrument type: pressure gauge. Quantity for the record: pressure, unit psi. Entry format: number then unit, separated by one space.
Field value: 45 psi
